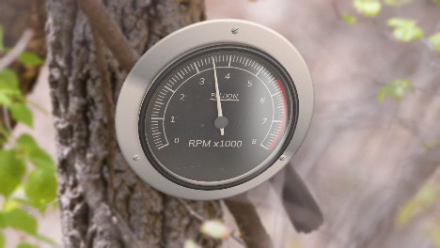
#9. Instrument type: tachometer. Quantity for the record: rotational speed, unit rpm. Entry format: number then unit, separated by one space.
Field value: 3500 rpm
